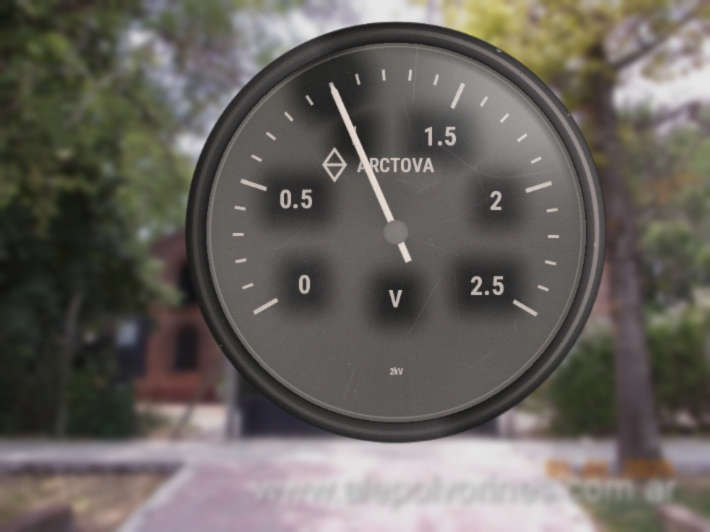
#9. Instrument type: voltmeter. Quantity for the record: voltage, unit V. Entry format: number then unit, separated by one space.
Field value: 1 V
